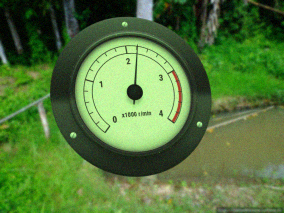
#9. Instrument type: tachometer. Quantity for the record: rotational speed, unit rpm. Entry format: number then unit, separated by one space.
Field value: 2200 rpm
